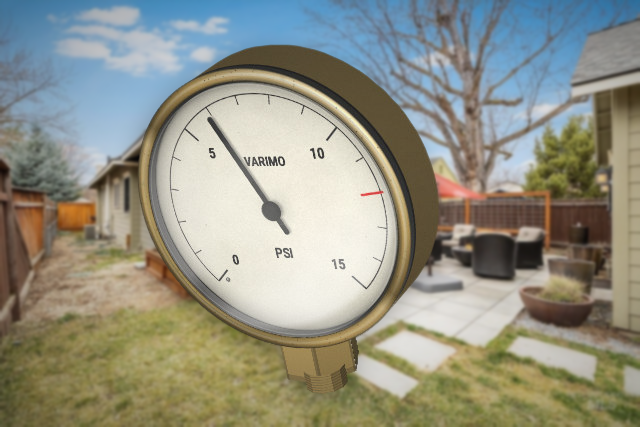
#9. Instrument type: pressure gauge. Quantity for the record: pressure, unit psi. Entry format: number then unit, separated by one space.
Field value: 6 psi
